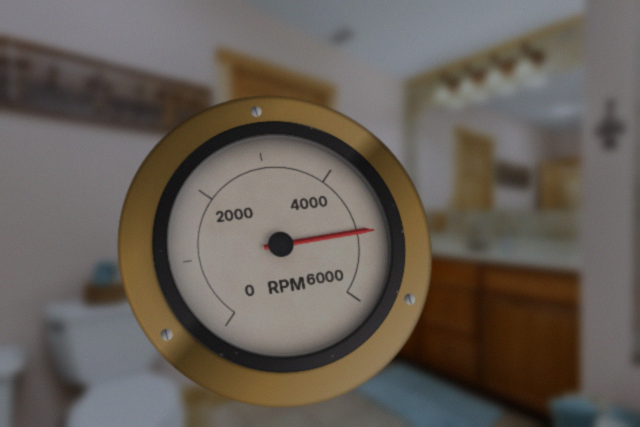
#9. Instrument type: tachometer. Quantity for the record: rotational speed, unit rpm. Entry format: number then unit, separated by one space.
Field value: 5000 rpm
